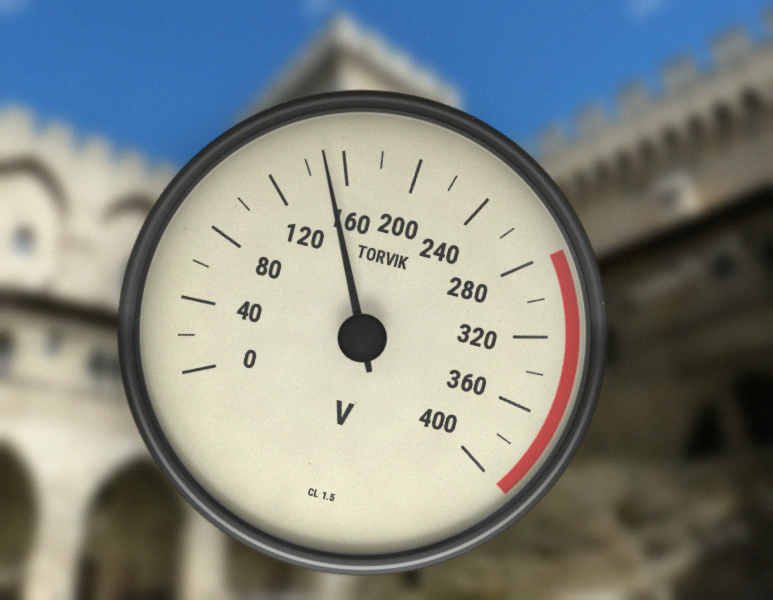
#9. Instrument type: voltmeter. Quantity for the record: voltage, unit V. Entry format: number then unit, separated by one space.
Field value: 150 V
